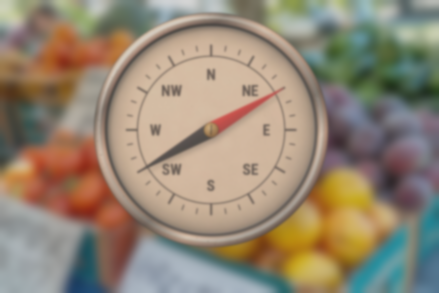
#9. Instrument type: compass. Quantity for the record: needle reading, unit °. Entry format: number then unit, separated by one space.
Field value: 60 °
